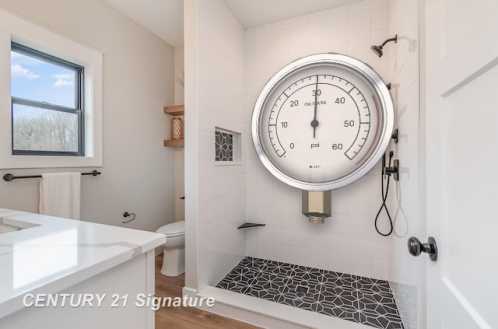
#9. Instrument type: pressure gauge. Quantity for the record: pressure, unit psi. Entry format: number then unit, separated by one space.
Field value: 30 psi
